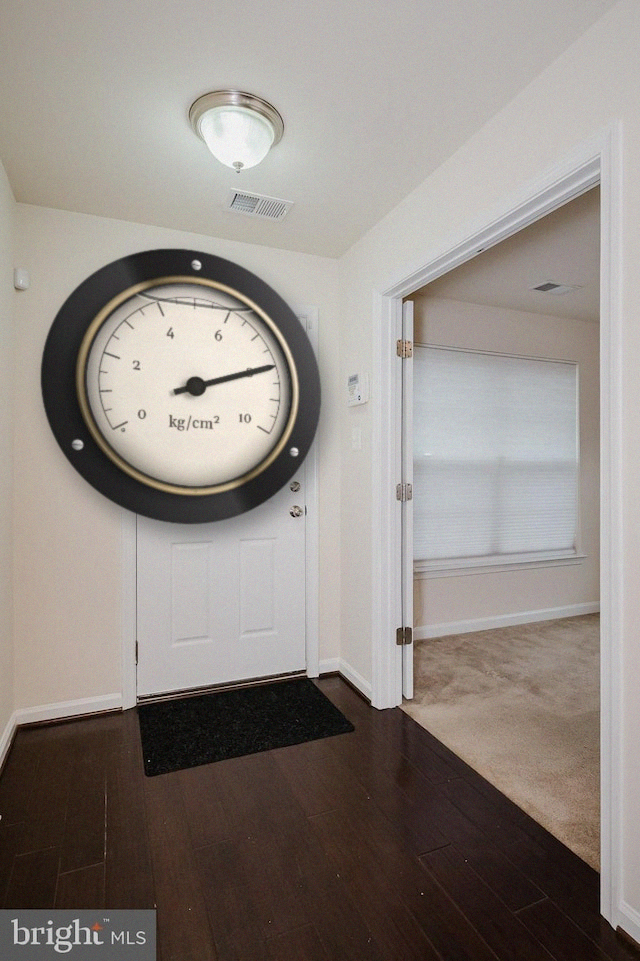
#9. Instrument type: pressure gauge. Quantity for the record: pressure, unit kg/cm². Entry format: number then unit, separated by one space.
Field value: 8 kg/cm²
